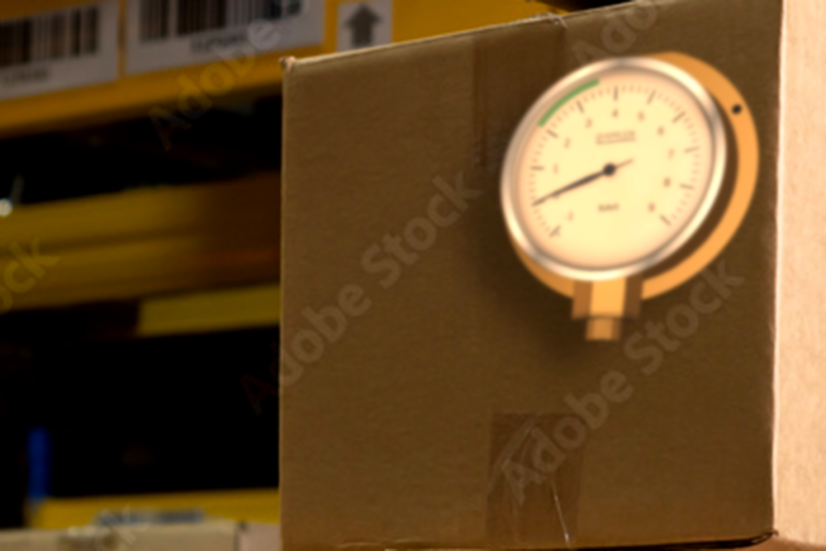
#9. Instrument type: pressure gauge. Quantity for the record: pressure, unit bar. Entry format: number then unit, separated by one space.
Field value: 0 bar
